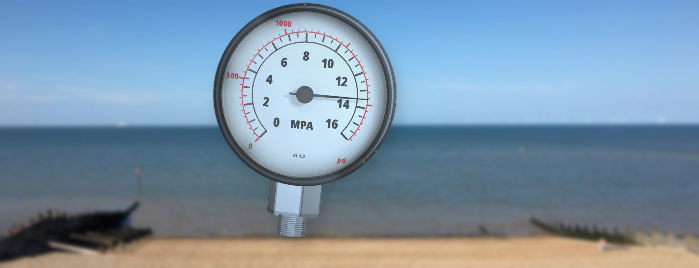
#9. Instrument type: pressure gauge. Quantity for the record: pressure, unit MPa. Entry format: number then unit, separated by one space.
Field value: 13.5 MPa
